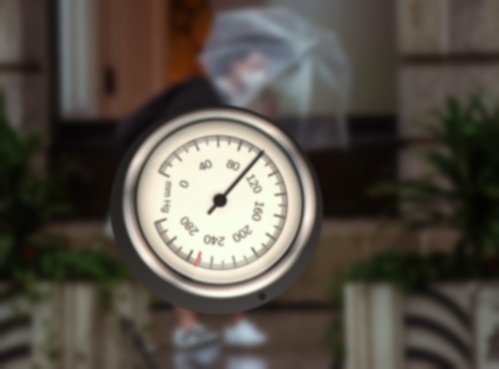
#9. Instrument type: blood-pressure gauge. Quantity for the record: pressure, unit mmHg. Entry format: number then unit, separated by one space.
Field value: 100 mmHg
